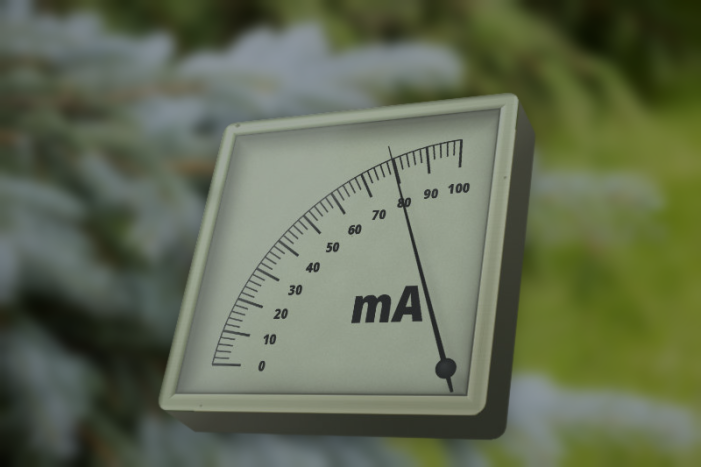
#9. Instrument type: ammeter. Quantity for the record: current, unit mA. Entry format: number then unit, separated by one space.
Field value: 80 mA
